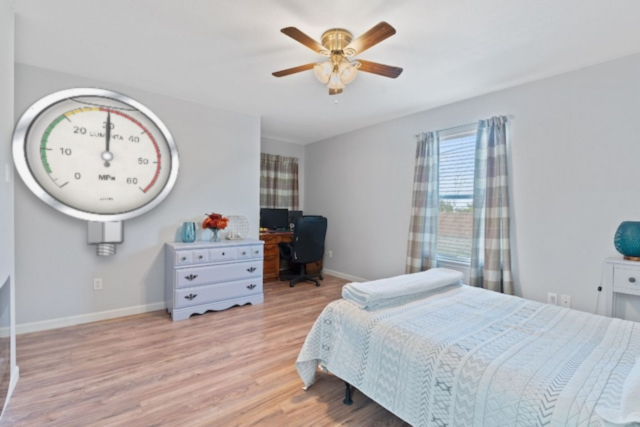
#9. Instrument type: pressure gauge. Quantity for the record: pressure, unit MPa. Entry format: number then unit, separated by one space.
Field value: 30 MPa
